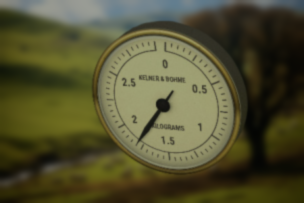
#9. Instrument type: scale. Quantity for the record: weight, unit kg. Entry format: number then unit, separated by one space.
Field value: 1.8 kg
